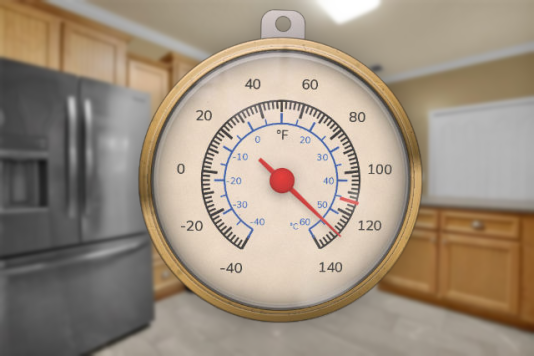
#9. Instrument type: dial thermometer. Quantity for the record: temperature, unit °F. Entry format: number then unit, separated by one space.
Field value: 130 °F
